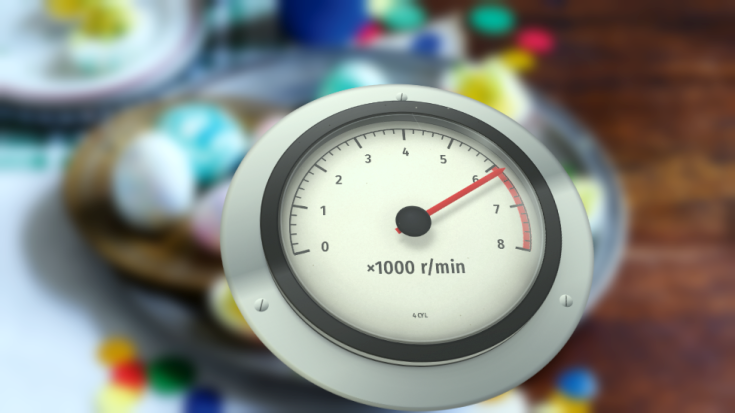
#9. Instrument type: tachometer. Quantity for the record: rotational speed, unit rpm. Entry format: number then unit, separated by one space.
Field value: 6200 rpm
